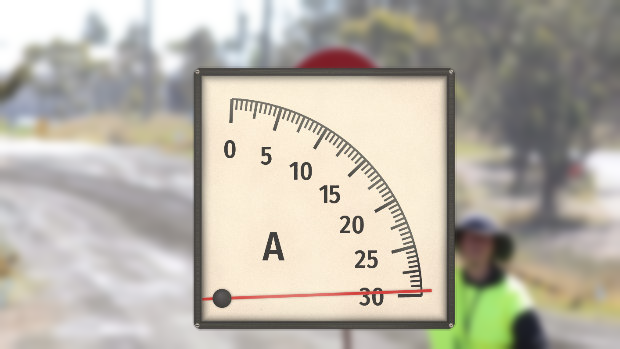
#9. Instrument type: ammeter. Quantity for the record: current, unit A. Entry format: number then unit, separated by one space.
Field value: 29.5 A
